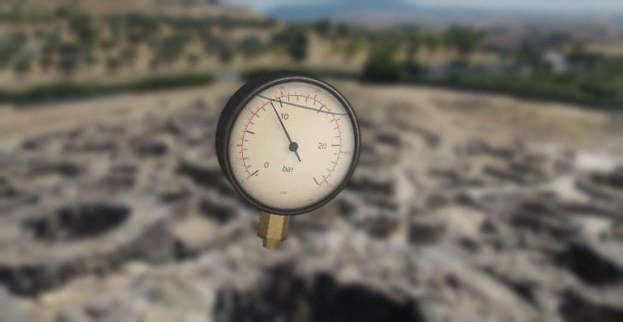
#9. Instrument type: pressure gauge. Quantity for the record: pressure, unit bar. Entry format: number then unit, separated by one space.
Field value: 9 bar
